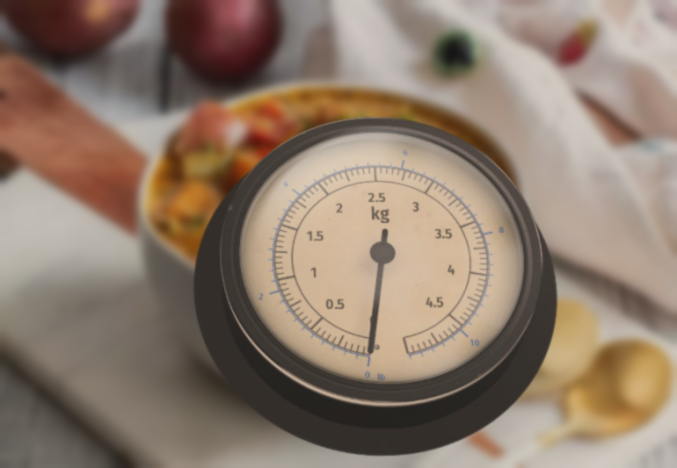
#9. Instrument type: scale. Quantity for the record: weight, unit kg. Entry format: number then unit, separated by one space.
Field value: 0 kg
